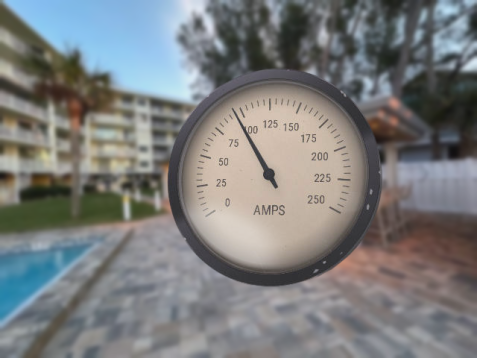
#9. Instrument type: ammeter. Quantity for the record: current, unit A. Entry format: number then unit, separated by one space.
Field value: 95 A
